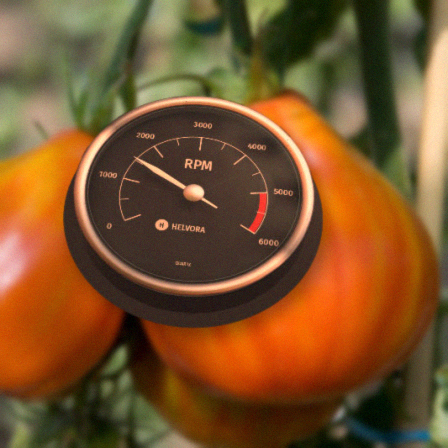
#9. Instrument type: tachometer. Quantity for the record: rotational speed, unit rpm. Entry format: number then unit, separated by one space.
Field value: 1500 rpm
